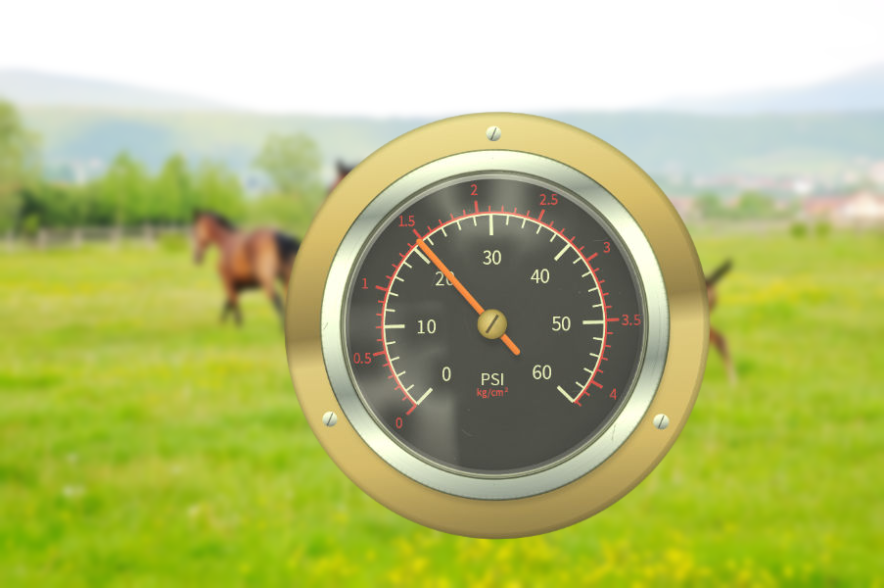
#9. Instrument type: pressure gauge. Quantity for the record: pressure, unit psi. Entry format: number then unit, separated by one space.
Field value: 21 psi
